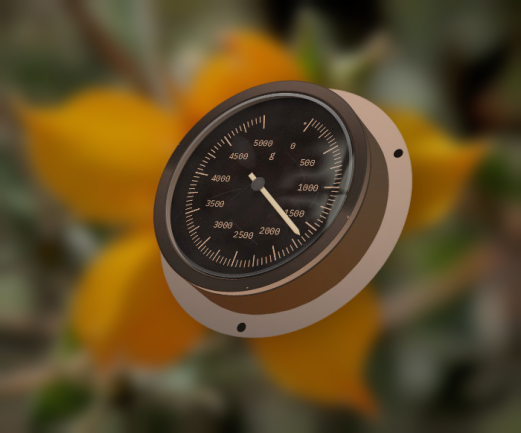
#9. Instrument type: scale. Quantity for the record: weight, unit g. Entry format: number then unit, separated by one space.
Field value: 1650 g
